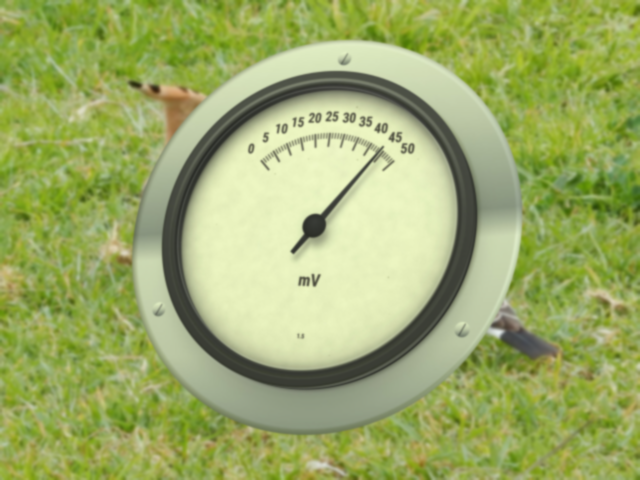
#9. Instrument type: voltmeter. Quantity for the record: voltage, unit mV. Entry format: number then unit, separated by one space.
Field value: 45 mV
